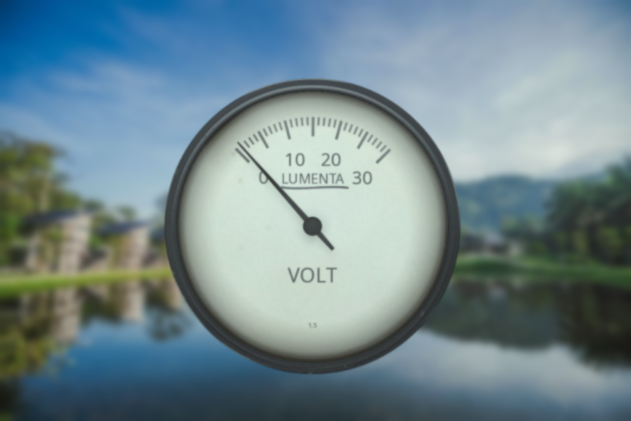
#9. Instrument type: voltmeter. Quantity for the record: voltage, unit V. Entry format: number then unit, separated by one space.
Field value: 1 V
